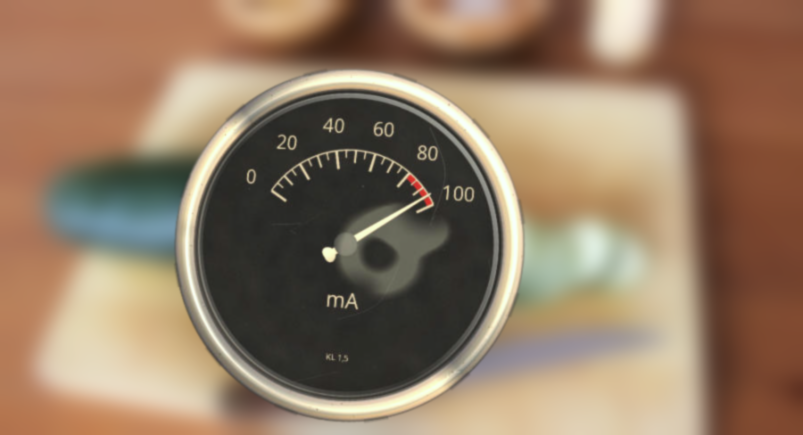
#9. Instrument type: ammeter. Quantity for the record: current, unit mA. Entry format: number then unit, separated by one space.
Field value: 95 mA
